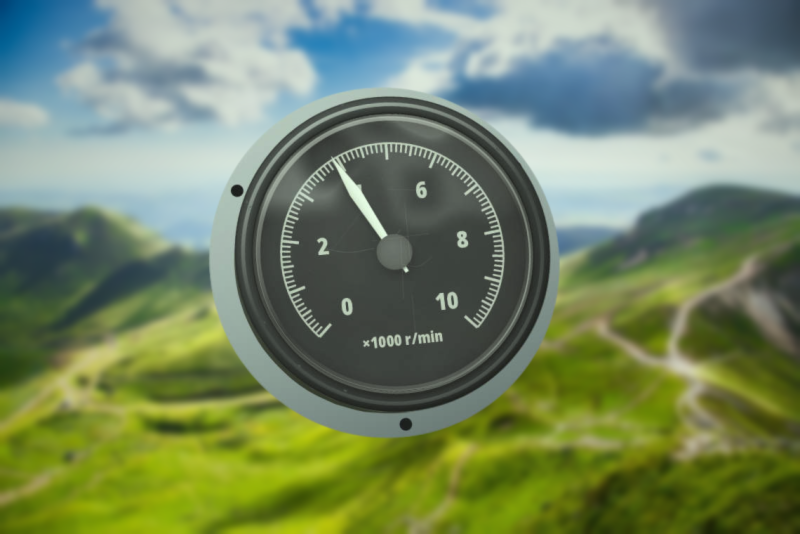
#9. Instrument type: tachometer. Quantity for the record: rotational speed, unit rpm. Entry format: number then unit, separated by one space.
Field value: 3900 rpm
